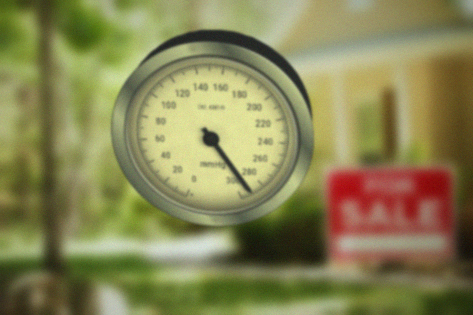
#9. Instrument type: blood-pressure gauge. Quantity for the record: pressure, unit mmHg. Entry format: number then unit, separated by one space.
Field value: 290 mmHg
